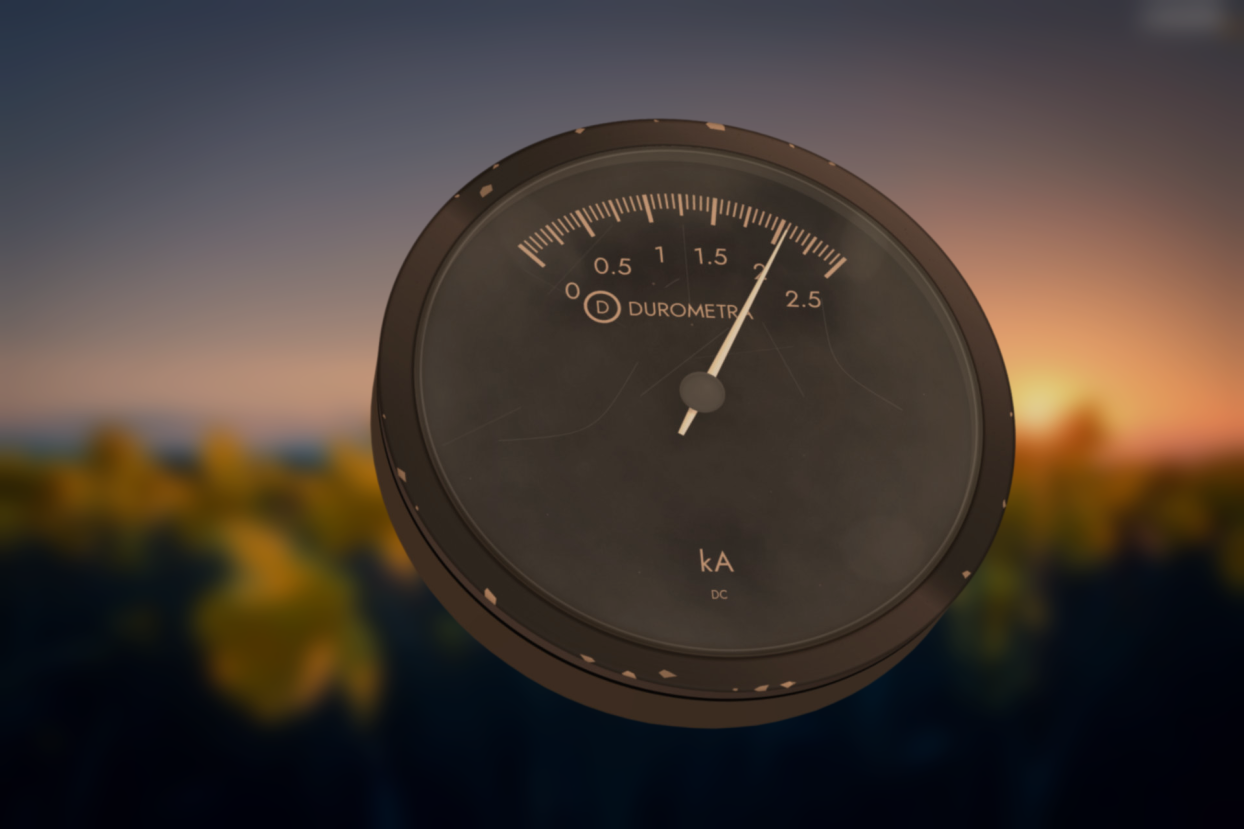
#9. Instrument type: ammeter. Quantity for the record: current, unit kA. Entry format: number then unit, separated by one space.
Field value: 2.05 kA
